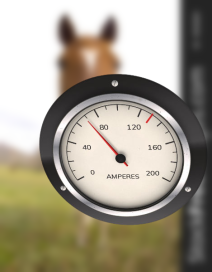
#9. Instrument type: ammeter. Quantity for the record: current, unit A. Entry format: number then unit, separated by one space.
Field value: 70 A
